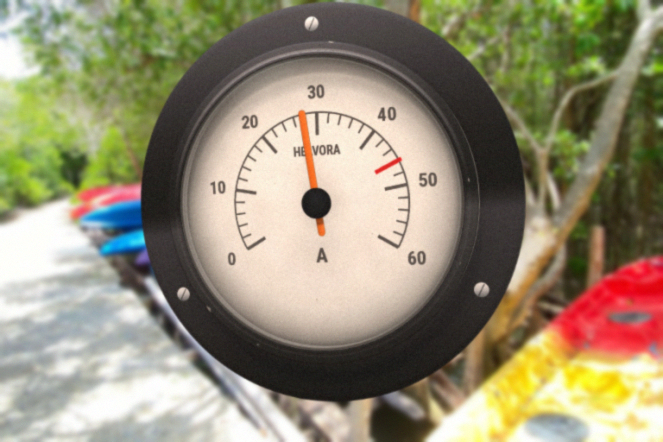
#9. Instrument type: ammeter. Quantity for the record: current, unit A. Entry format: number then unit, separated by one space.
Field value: 28 A
